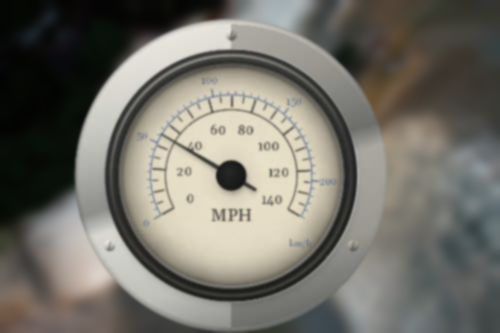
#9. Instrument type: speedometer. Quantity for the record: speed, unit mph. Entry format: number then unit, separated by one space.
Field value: 35 mph
